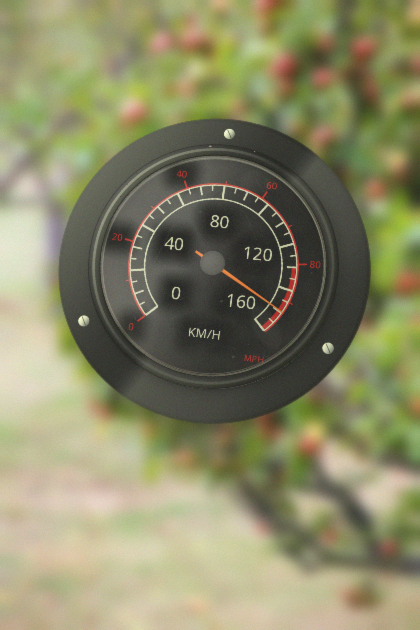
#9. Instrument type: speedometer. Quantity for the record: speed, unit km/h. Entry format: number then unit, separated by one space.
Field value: 150 km/h
